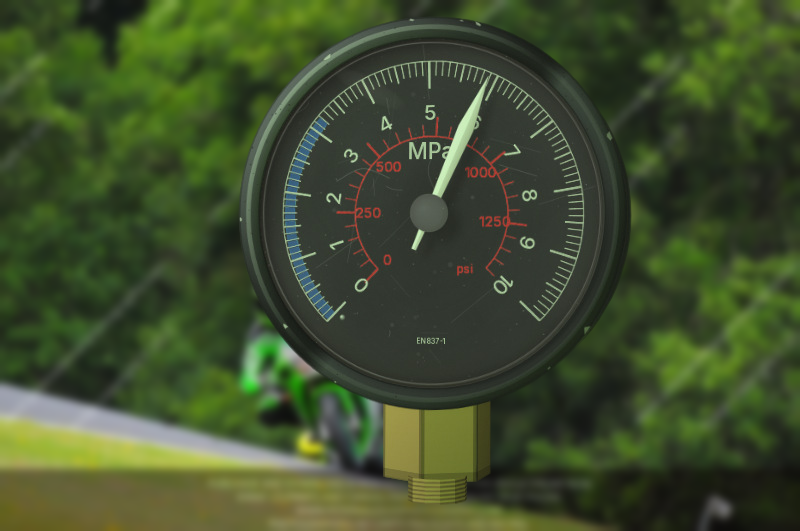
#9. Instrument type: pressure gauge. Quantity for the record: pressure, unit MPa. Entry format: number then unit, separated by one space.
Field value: 5.9 MPa
